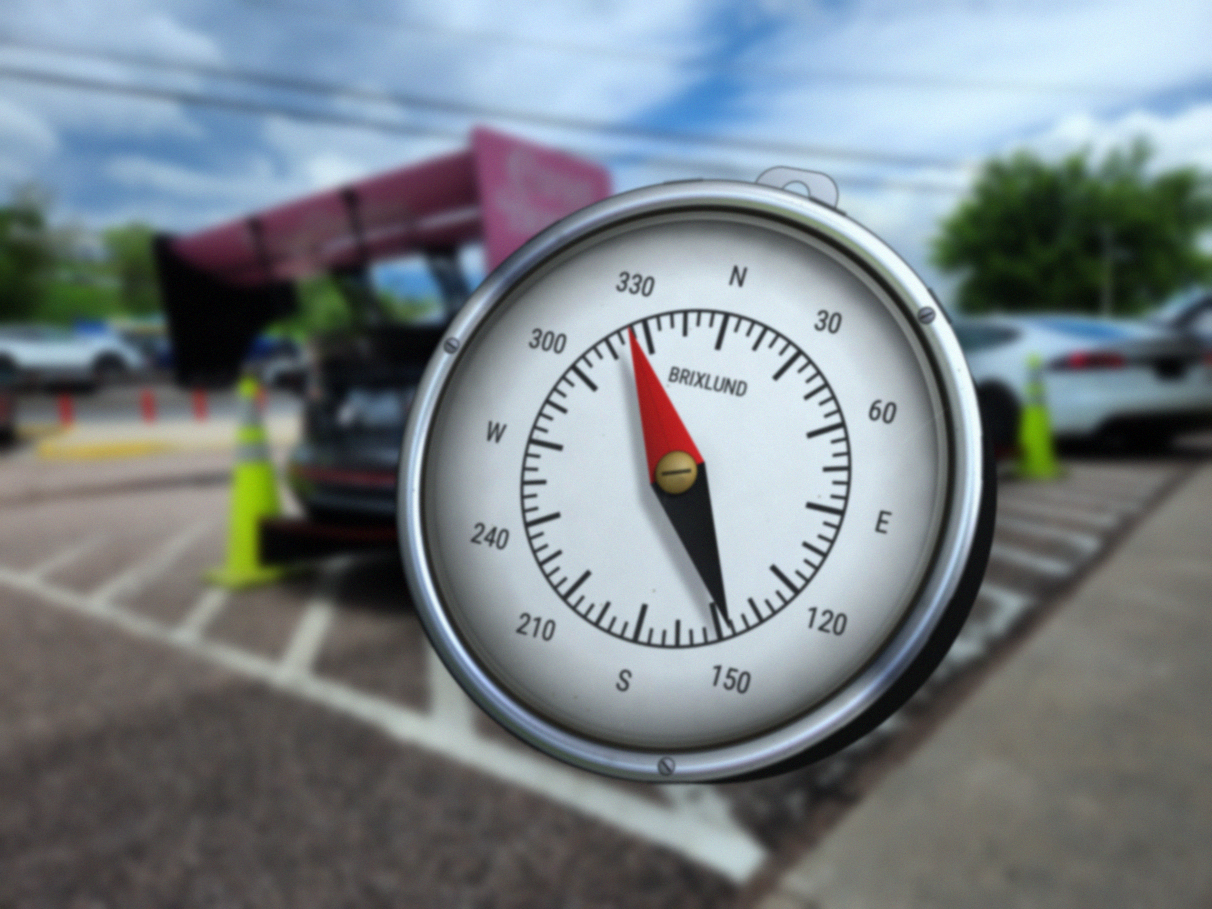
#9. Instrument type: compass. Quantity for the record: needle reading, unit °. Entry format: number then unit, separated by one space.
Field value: 325 °
